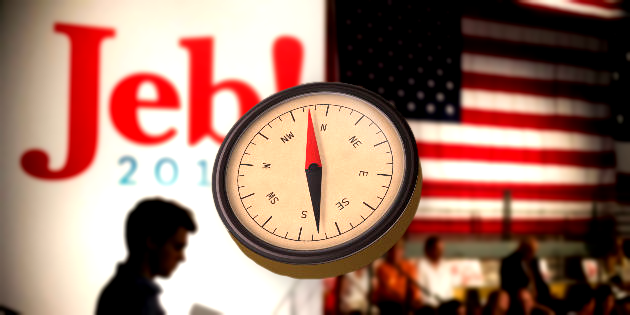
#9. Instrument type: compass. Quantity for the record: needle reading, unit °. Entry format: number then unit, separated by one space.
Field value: 345 °
